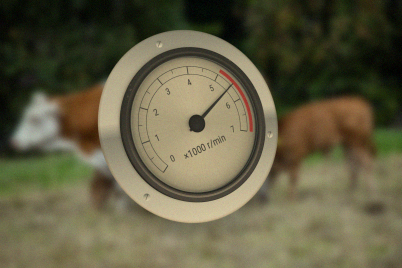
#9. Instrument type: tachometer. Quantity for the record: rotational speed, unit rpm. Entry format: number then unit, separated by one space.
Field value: 5500 rpm
